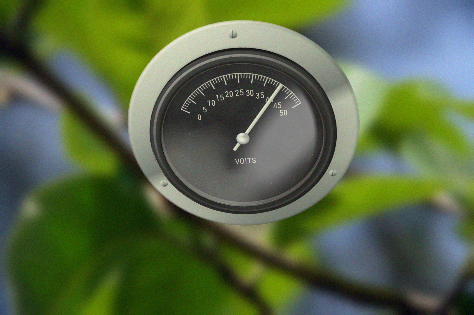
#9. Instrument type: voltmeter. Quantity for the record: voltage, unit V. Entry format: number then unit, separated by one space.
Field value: 40 V
